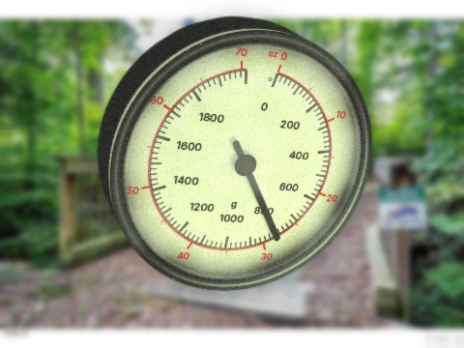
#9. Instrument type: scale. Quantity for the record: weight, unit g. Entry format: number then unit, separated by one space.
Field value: 800 g
